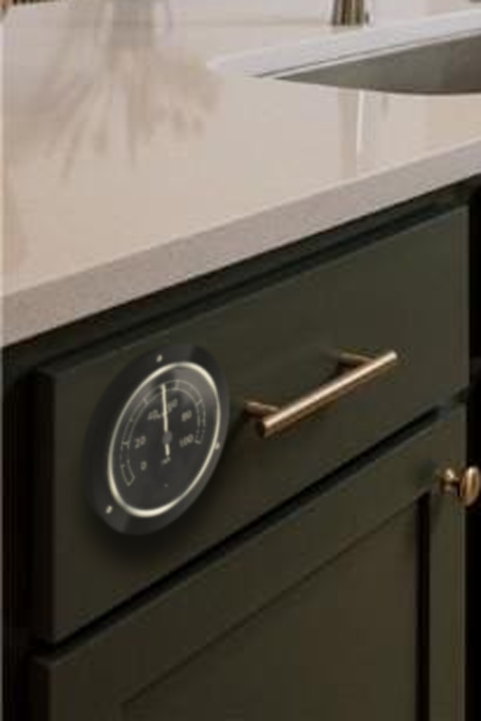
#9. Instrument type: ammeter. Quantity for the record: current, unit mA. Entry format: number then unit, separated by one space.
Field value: 50 mA
